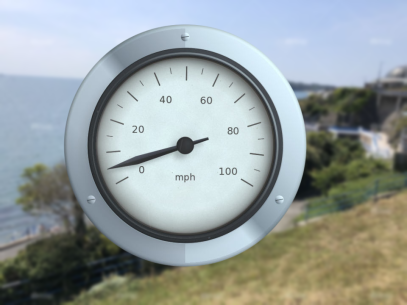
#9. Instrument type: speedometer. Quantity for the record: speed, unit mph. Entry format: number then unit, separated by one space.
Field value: 5 mph
